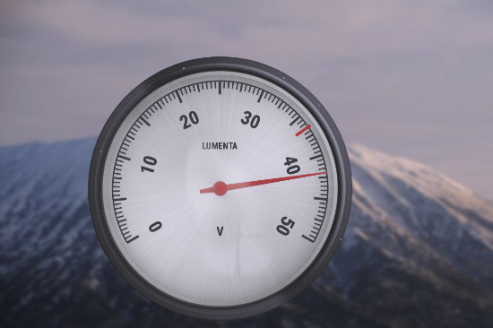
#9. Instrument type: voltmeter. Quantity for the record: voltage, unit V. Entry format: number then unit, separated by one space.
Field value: 42 V
